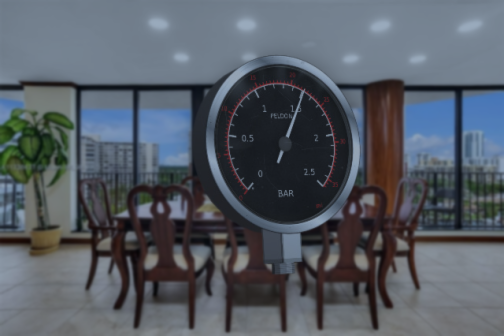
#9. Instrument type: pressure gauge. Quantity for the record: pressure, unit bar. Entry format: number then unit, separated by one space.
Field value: 1.5 bar
